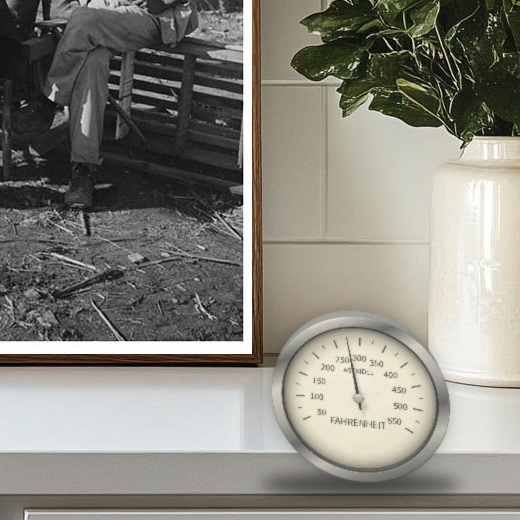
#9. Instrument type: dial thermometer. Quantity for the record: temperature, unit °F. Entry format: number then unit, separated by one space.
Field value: 275 °F
